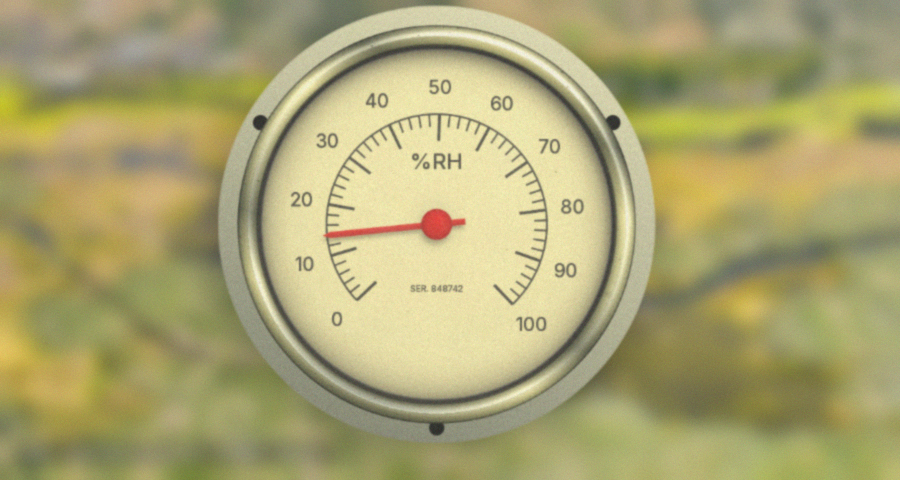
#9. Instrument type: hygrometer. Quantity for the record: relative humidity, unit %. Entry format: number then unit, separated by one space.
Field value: 14 %
